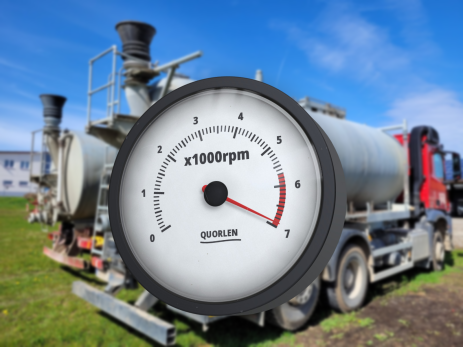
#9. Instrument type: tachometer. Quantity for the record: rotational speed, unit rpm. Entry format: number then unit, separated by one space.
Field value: 6900 rpm
